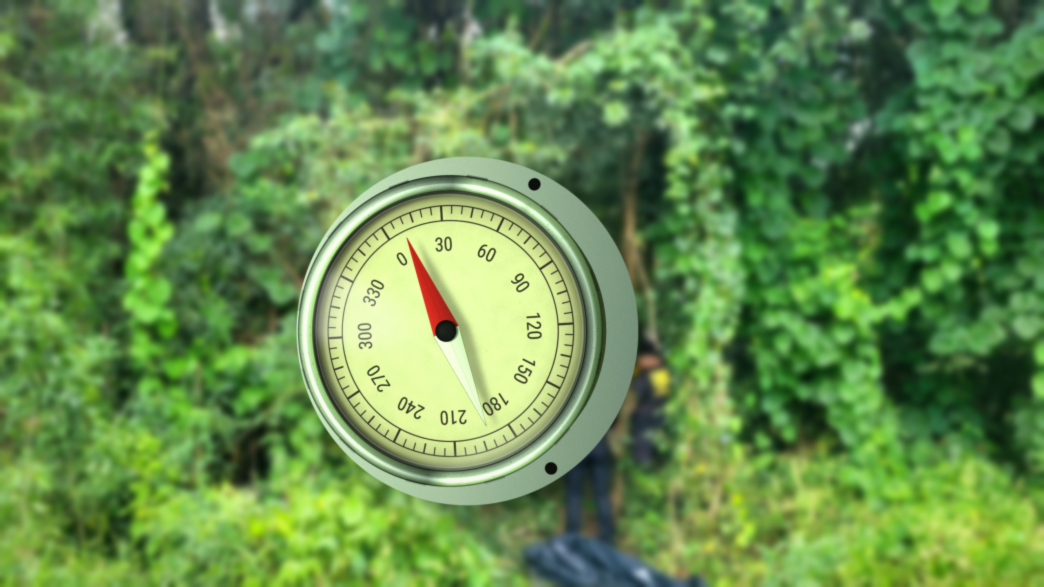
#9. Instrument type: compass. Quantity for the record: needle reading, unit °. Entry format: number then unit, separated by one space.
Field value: 10 °
